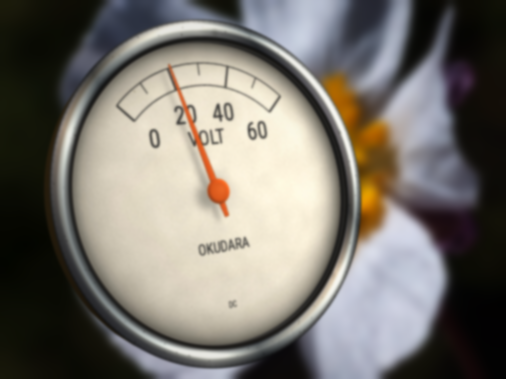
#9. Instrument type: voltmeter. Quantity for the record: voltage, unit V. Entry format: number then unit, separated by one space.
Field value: 20 V
